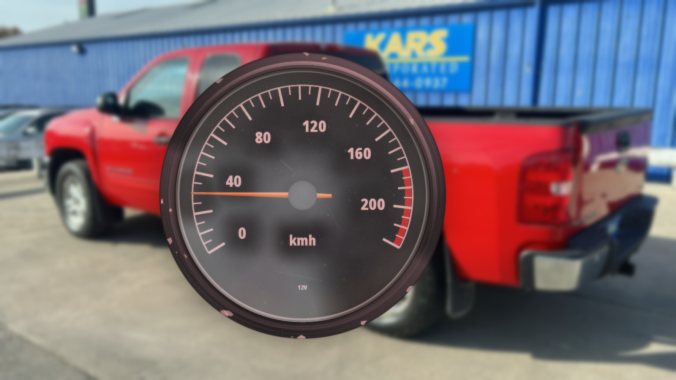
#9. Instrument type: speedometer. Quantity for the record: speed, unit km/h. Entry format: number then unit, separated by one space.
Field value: 30 km/h
